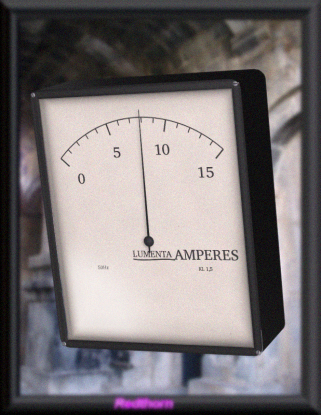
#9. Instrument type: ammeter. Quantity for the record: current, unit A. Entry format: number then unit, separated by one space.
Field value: 8 A
